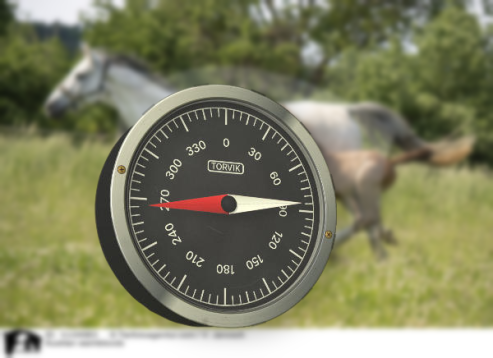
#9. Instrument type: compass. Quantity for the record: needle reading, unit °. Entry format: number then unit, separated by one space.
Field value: 265 °
